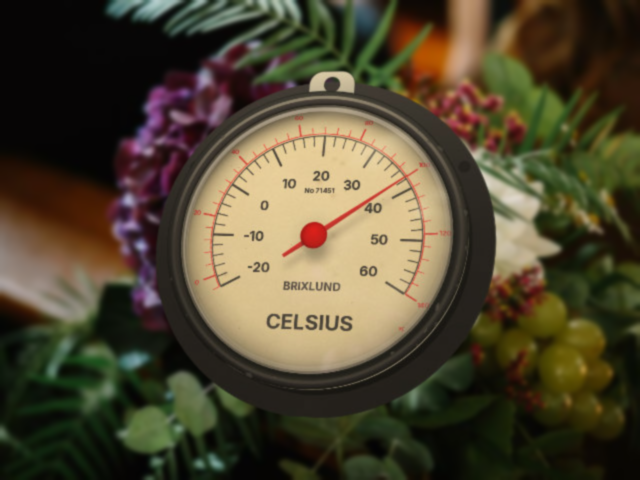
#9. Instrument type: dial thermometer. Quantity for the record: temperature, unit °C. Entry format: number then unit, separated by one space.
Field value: 38 °C
